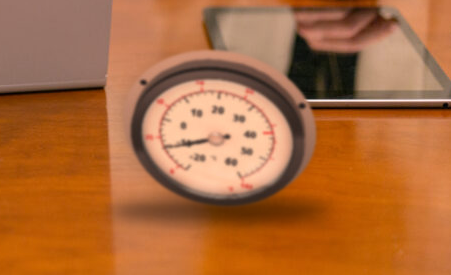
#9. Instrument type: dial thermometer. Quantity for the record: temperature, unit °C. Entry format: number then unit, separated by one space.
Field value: -10 °C
